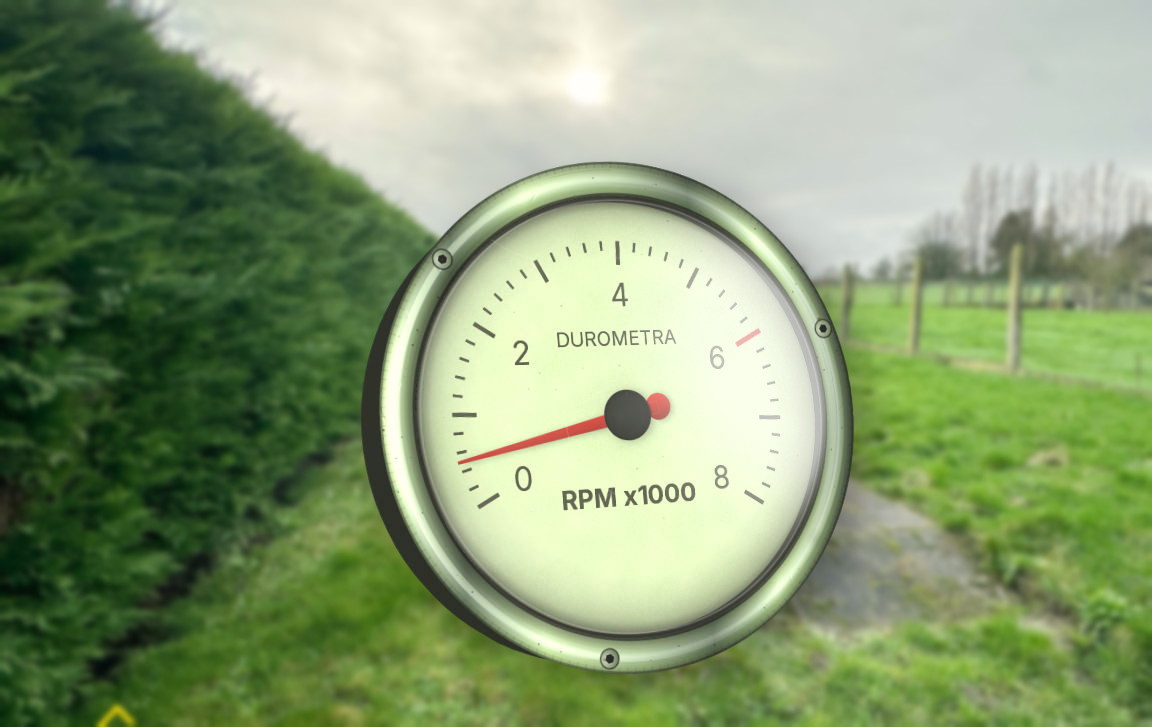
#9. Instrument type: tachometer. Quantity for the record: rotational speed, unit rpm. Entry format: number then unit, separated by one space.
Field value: 500 rpm
